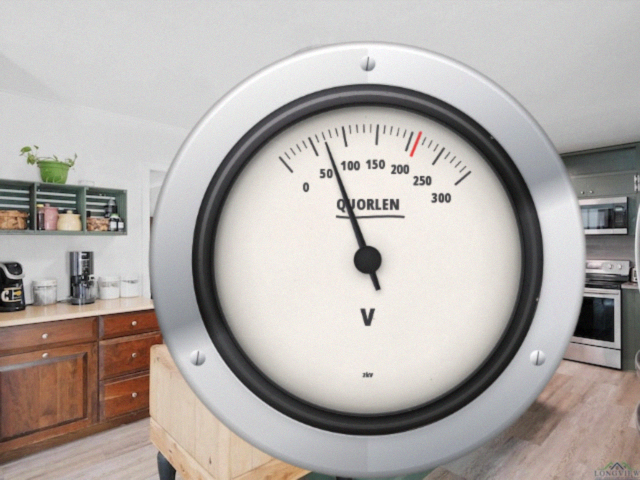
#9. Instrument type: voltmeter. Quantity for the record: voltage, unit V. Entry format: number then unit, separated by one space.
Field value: 70 V
